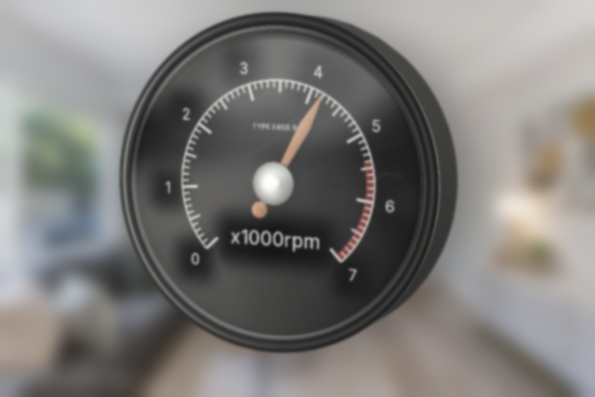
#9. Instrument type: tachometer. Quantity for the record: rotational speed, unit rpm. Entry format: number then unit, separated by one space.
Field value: 4200 rpm
